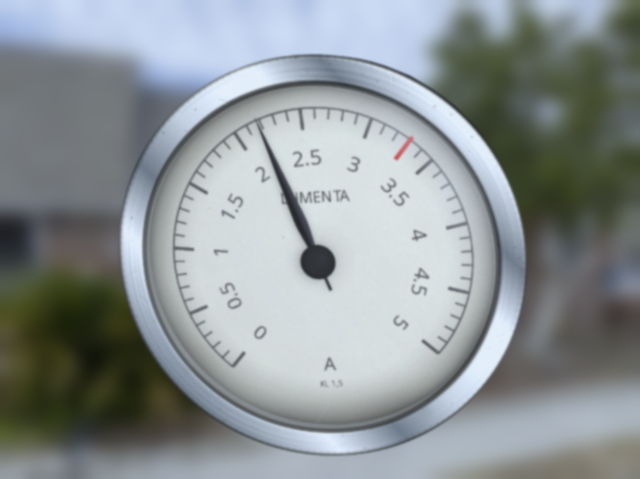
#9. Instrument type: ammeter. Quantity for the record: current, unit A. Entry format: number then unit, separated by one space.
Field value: 2.2 A
